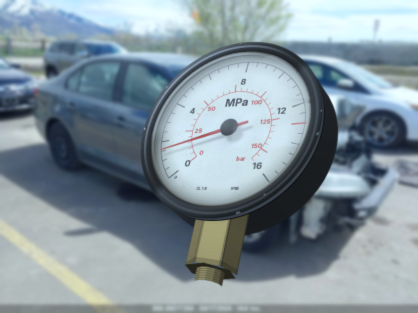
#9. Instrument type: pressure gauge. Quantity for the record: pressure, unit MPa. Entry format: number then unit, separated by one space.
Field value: 1.5 MPa
